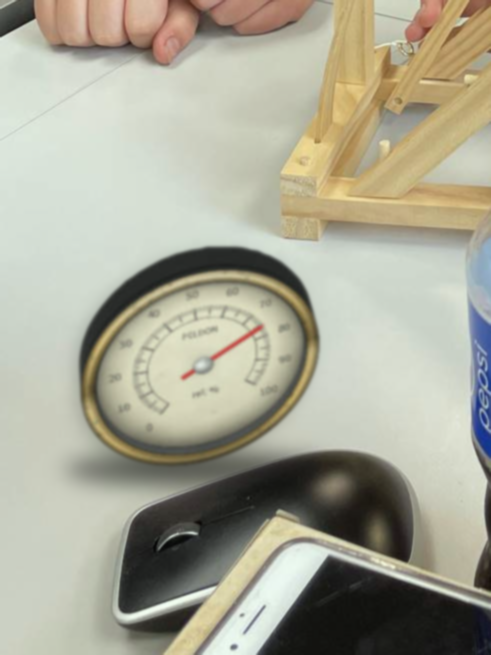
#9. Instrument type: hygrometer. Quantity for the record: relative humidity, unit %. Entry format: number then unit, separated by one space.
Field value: 75 %
